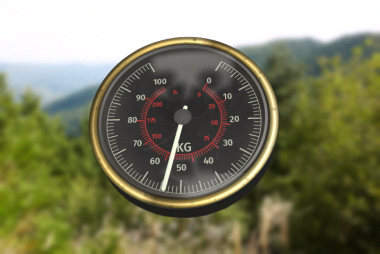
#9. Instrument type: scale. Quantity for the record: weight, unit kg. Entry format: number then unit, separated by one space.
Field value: 54 kg
